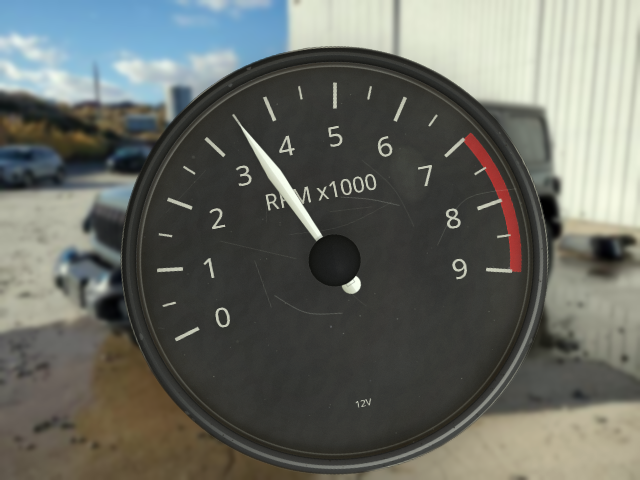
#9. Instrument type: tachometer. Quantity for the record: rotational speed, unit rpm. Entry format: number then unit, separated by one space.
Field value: 3500 rpm
